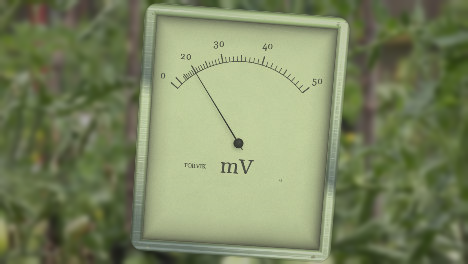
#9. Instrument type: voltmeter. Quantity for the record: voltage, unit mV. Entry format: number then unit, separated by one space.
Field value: 20 mV
